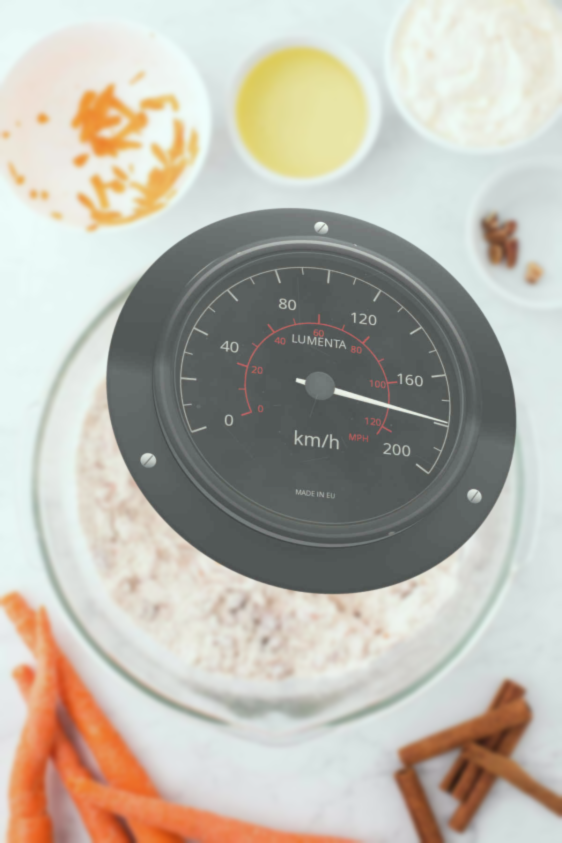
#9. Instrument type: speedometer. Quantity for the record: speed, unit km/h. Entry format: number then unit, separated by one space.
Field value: 180 km/h
